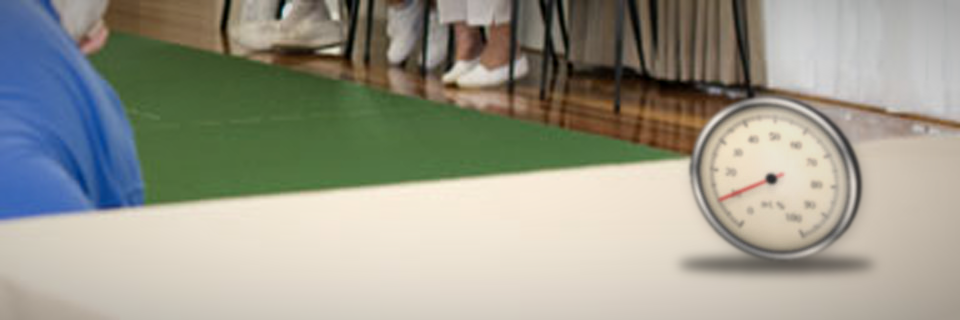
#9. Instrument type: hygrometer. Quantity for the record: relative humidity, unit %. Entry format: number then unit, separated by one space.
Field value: 10 %
